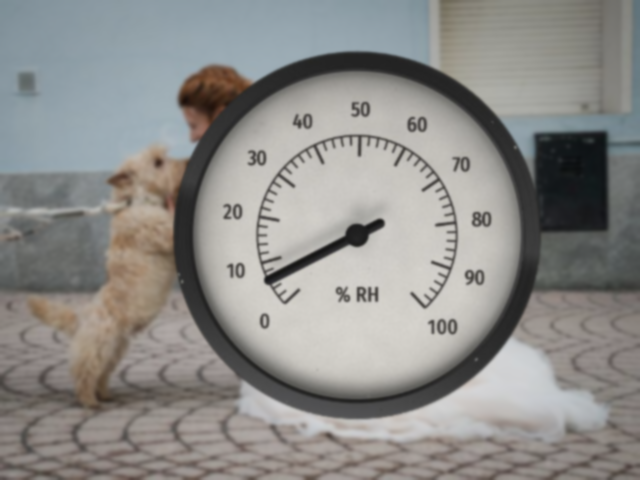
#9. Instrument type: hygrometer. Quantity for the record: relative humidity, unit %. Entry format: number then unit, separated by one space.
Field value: 6 %
